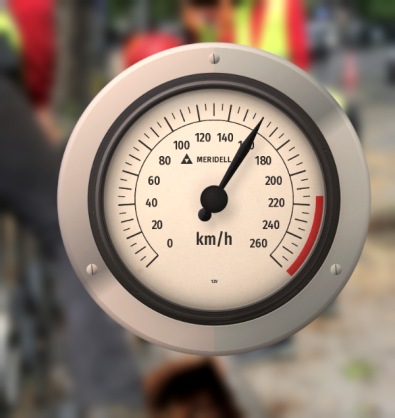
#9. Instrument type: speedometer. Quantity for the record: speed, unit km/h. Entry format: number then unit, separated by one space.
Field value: 160 km/h
